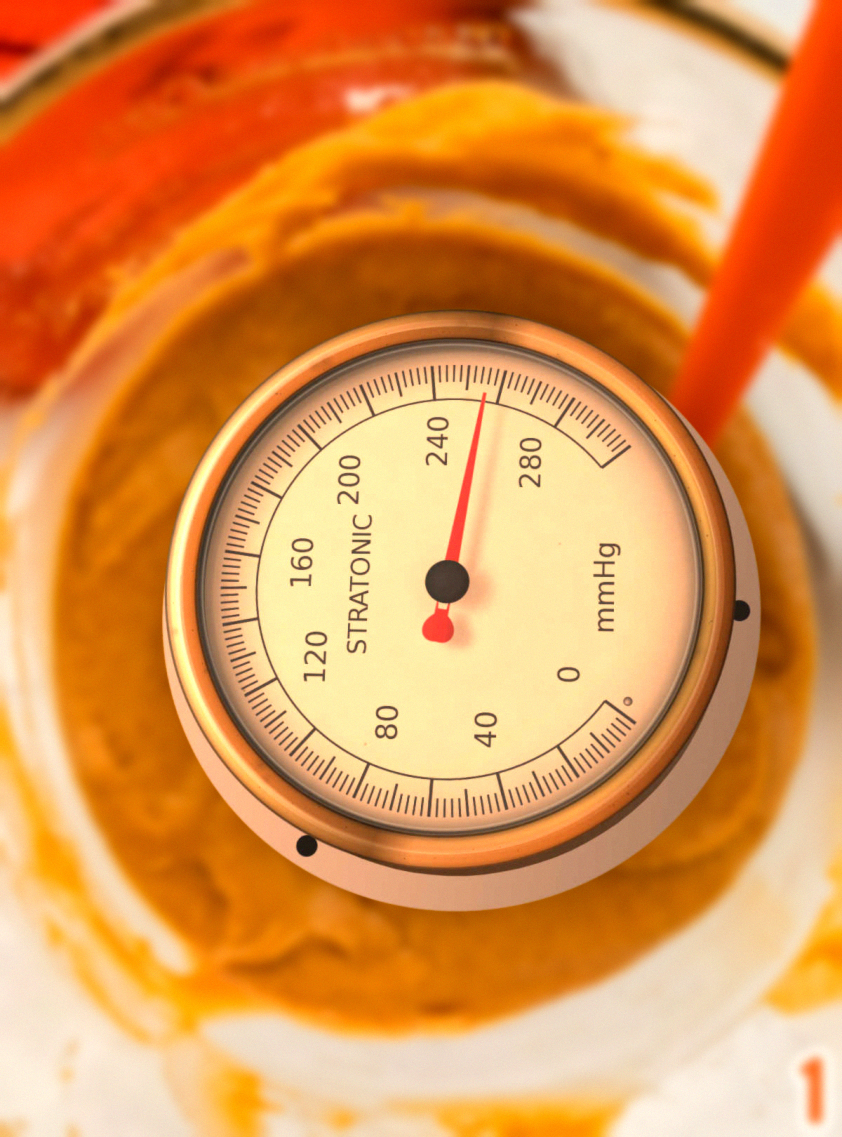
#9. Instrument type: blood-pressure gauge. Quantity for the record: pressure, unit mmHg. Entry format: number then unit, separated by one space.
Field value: 256 mmHg
